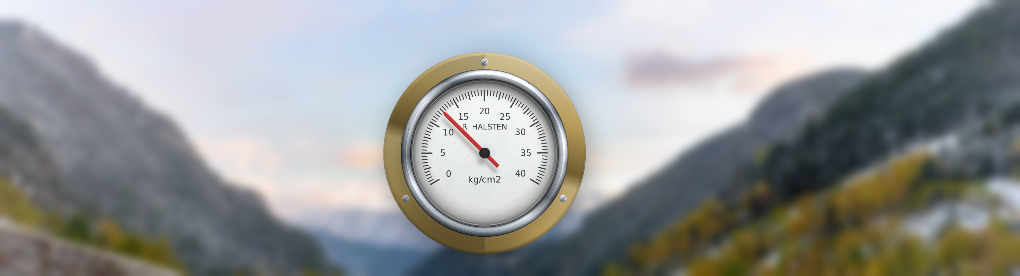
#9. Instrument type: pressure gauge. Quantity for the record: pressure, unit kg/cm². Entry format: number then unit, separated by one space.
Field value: 12.5 kg/cm²
